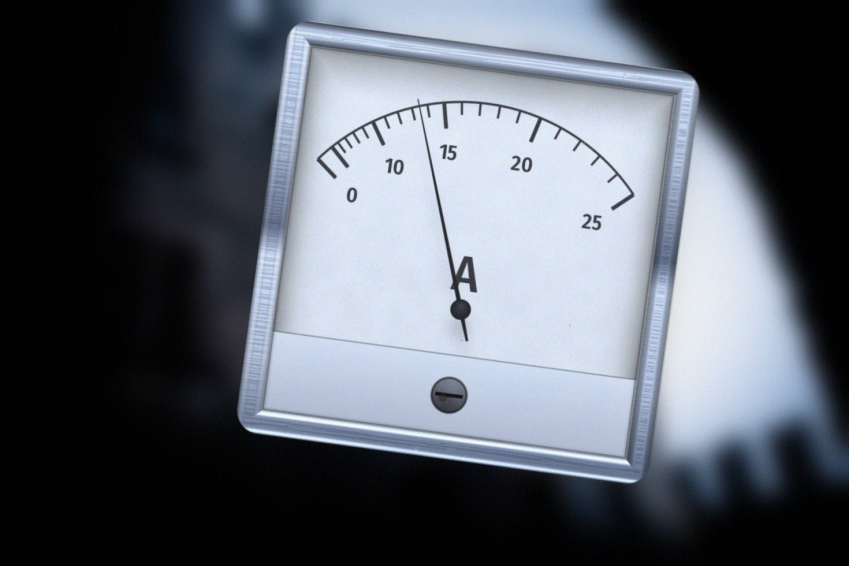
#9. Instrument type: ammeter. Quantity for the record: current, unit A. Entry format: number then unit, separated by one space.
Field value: 13.5 A
